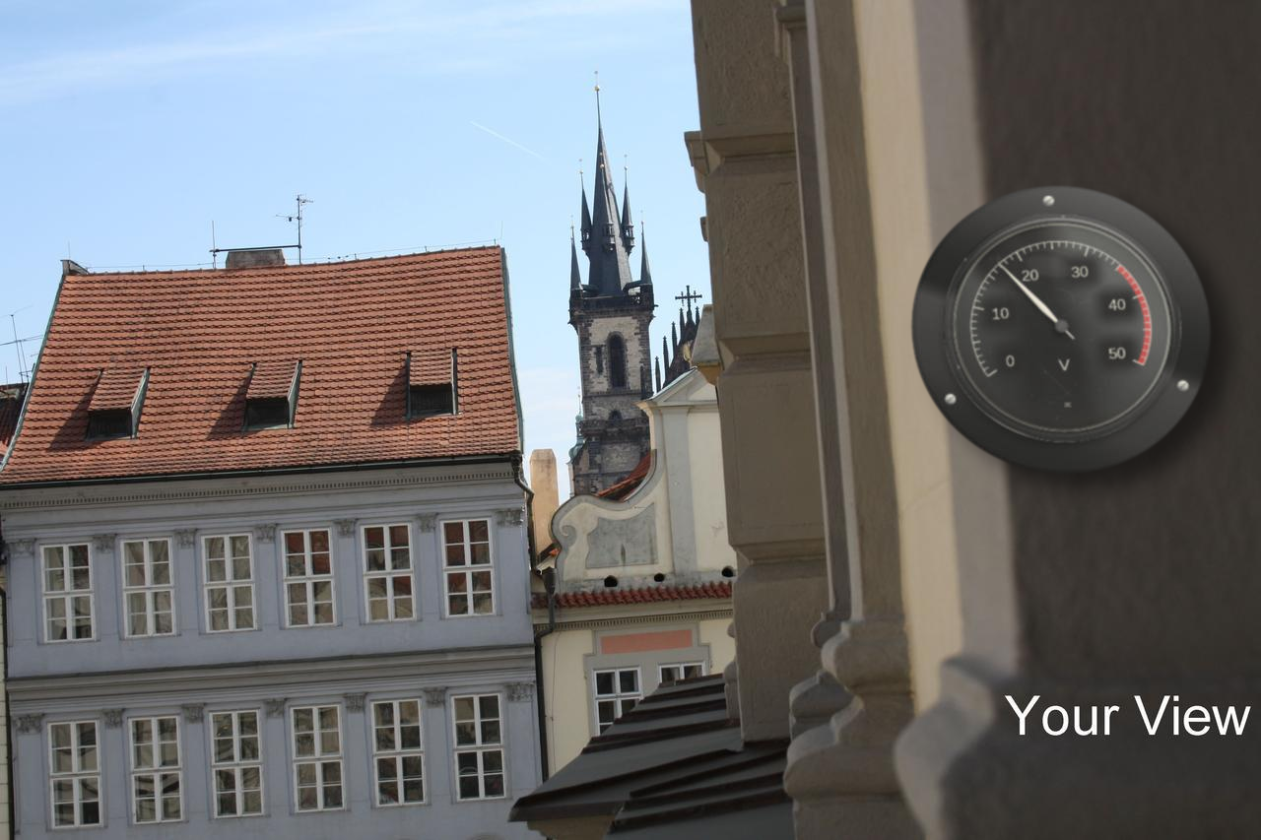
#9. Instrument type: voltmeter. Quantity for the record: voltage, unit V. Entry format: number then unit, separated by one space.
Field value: 17 V
